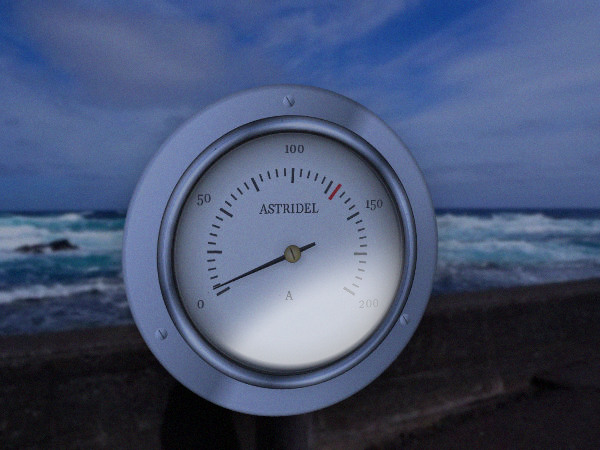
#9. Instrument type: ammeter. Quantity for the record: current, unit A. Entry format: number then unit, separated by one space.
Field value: 5 A
